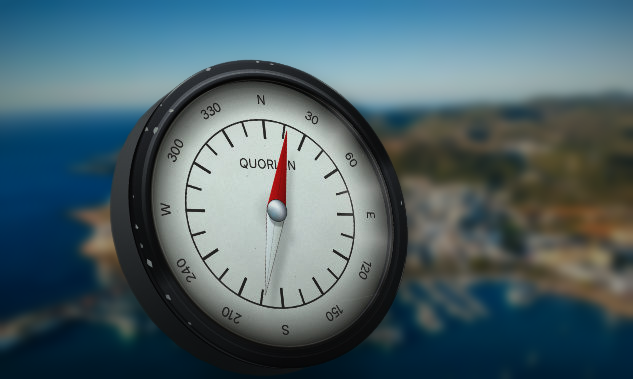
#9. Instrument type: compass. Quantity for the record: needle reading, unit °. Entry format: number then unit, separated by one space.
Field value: 15 °
